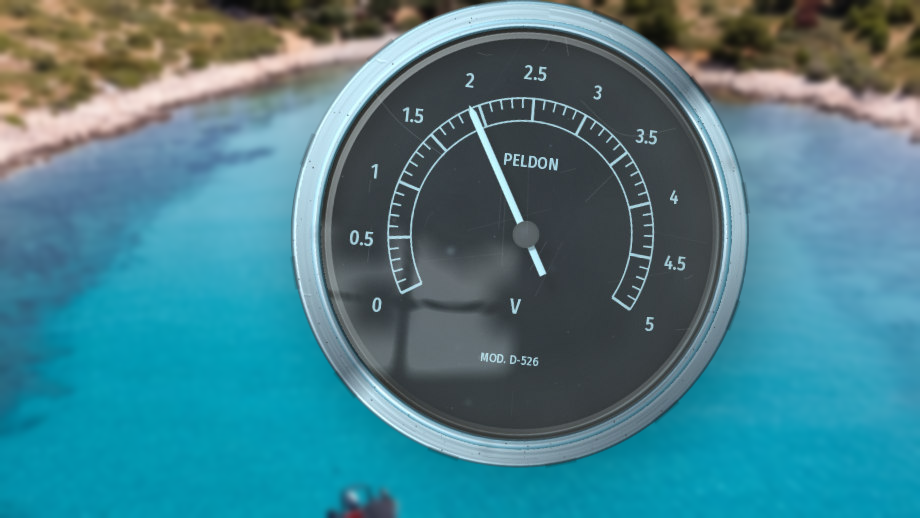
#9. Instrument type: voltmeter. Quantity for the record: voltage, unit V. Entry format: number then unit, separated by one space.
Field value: 1.9 V
